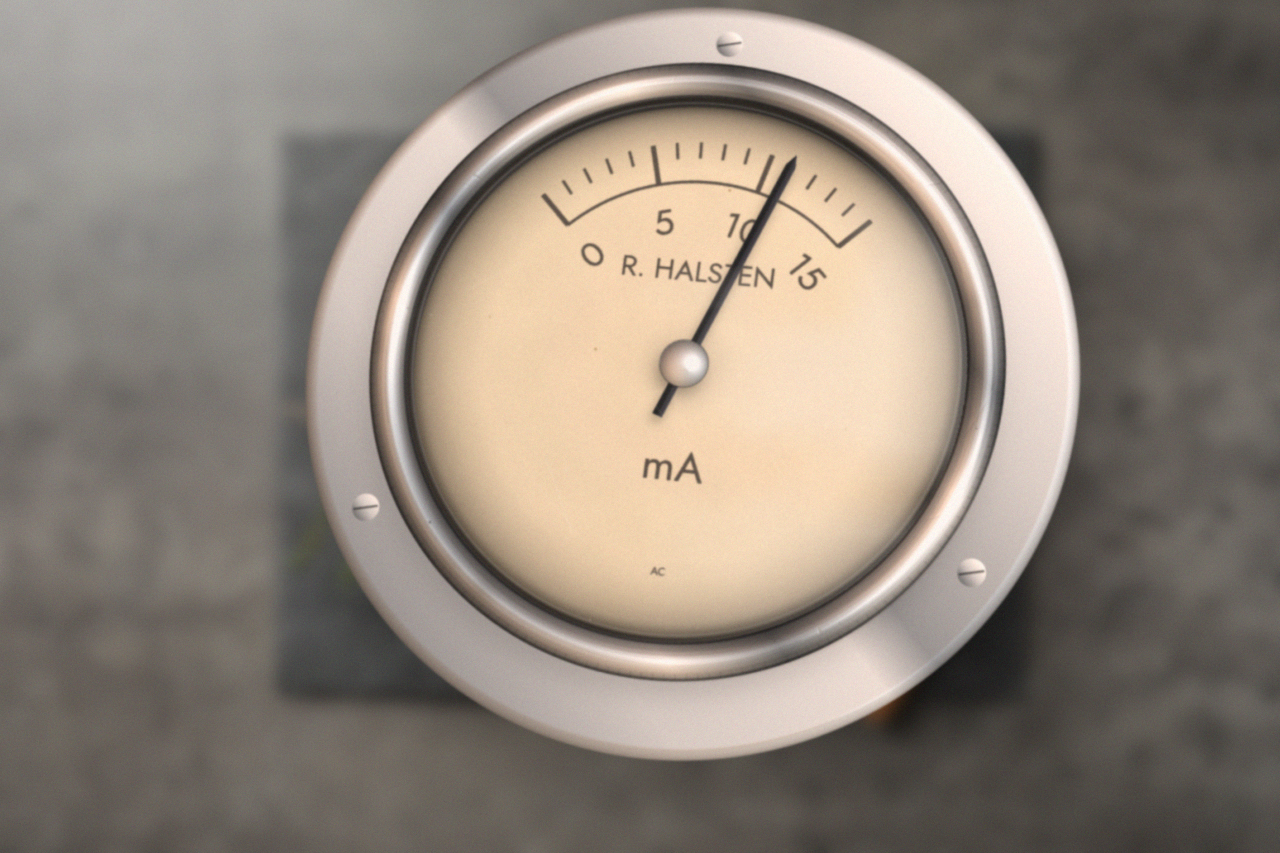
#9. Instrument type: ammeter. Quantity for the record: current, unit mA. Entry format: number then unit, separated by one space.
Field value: 11 mA
